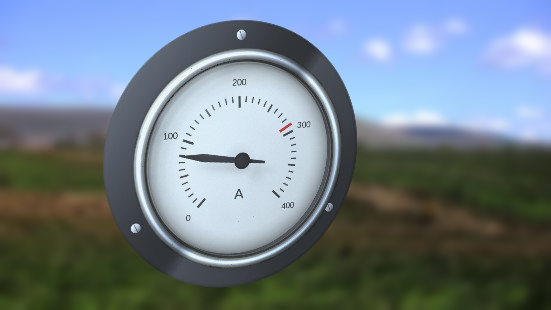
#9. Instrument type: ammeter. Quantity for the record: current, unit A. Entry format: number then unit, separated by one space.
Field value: 80 A
